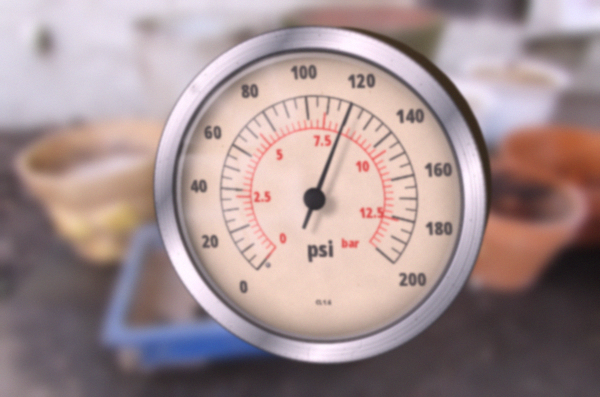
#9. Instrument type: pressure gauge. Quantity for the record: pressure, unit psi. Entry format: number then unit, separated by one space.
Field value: 120 psi
